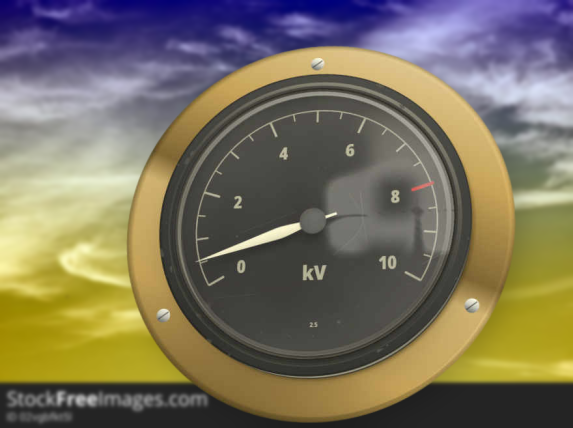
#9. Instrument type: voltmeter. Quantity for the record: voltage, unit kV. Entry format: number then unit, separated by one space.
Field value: 0.5 kV
